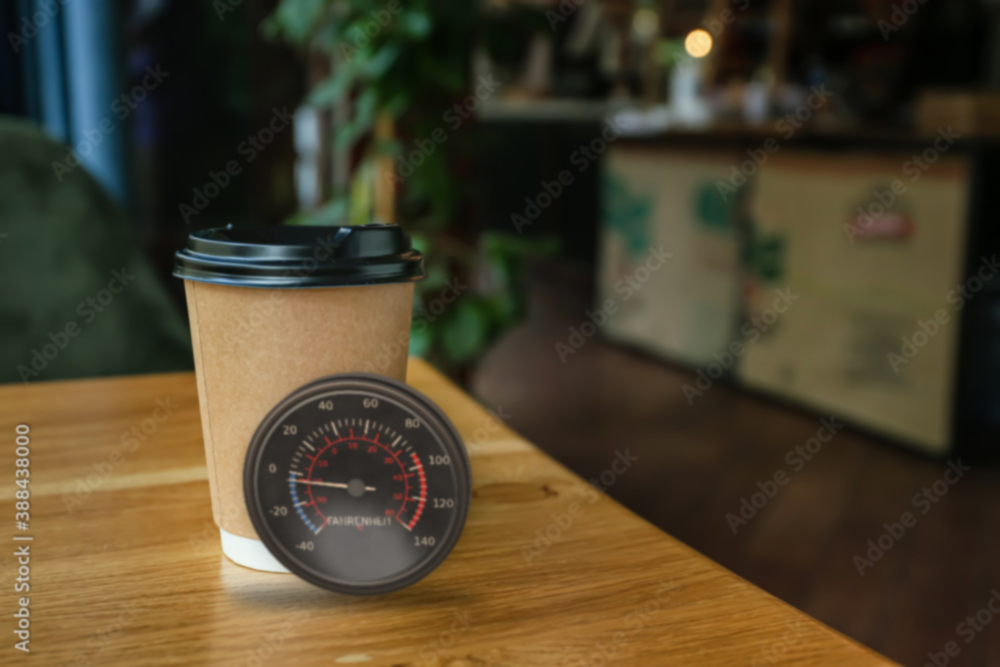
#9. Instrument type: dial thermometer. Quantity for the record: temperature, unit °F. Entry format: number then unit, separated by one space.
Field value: -4 °F
